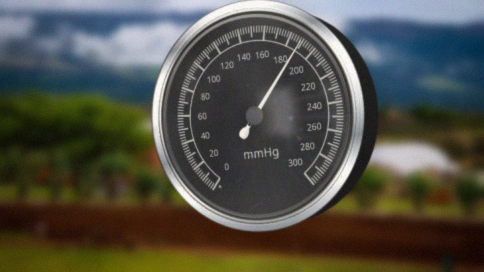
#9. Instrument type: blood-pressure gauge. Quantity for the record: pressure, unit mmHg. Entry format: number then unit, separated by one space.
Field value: 190 mmHg
